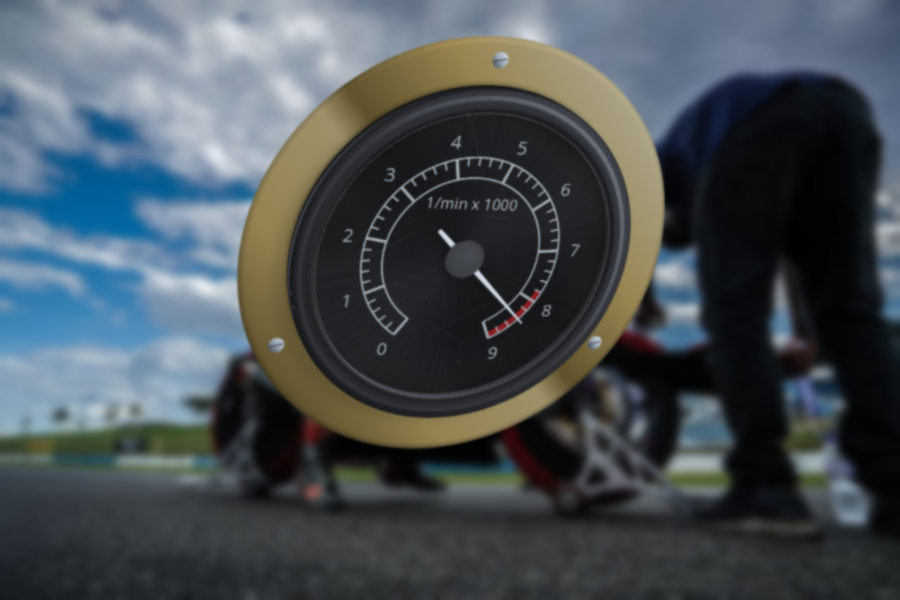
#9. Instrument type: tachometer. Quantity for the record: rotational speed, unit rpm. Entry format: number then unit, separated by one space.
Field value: 8400 rpm
